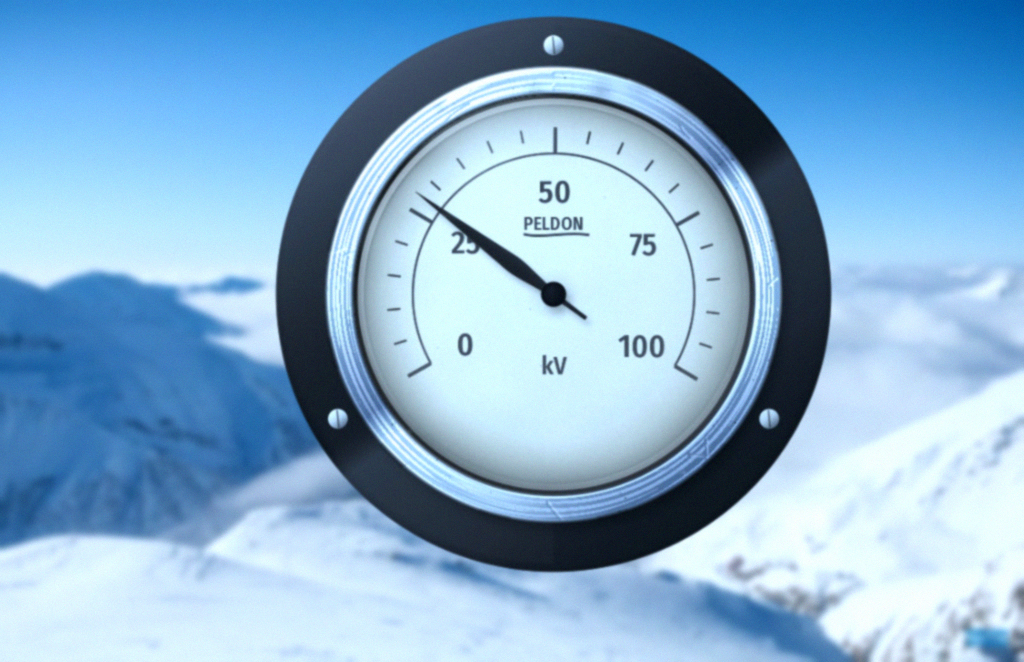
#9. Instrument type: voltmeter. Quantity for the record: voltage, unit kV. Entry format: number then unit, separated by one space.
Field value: 27.5 kV
